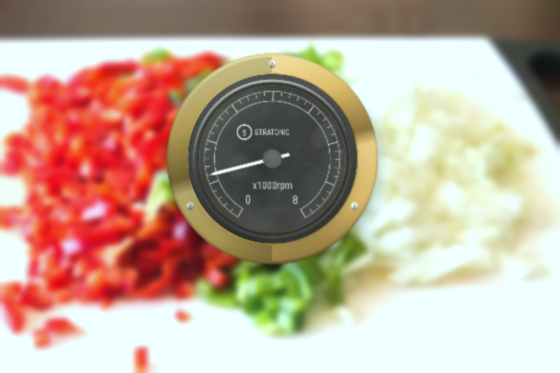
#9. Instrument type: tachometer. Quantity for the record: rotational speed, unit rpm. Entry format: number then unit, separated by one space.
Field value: 1200 rpm
